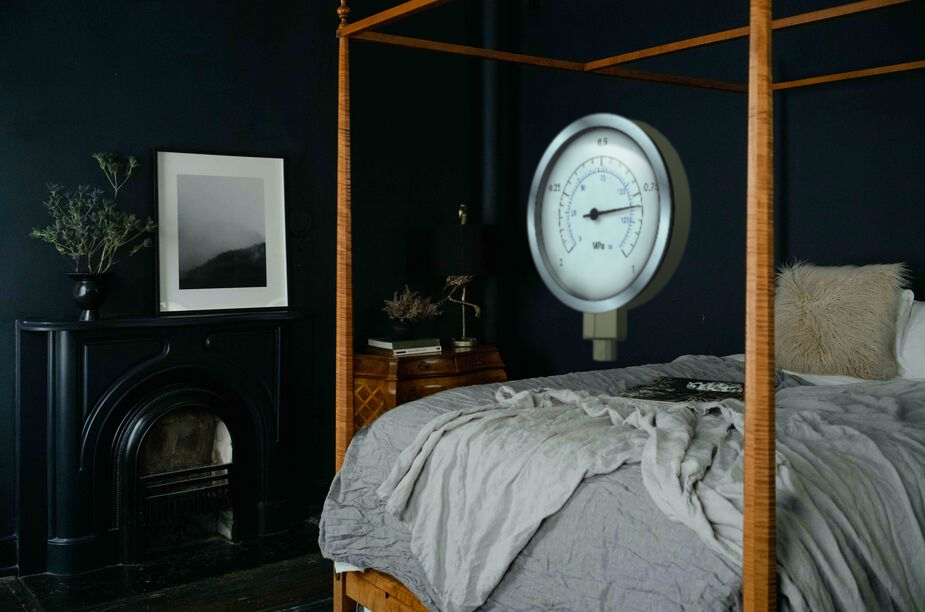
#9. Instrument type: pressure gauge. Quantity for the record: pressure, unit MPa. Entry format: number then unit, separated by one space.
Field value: 0.8 MPa
